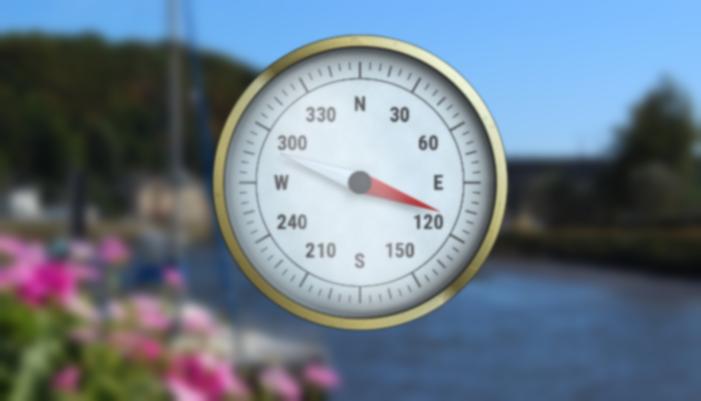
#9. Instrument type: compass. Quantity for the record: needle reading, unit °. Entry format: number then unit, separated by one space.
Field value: 110 °
